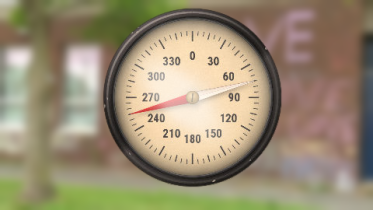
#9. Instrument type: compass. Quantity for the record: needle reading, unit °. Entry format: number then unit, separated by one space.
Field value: 255 °
